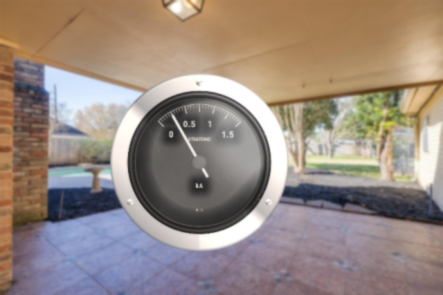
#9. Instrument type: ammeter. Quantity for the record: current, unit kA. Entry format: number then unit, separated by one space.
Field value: 0.25 kA
